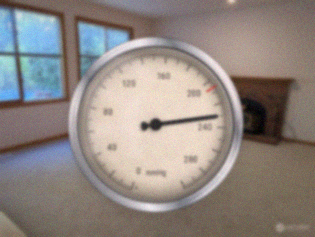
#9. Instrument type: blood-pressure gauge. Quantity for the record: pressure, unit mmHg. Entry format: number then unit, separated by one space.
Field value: 230 mmHg
